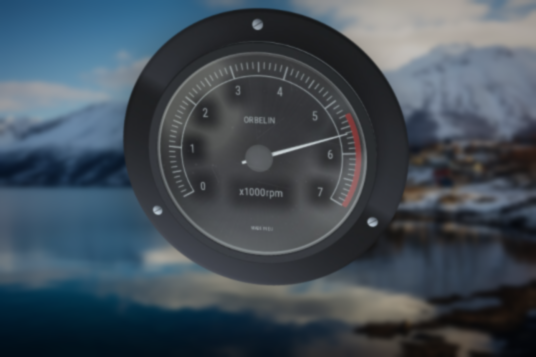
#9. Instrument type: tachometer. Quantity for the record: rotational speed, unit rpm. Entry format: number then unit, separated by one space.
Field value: 5600 rpm
